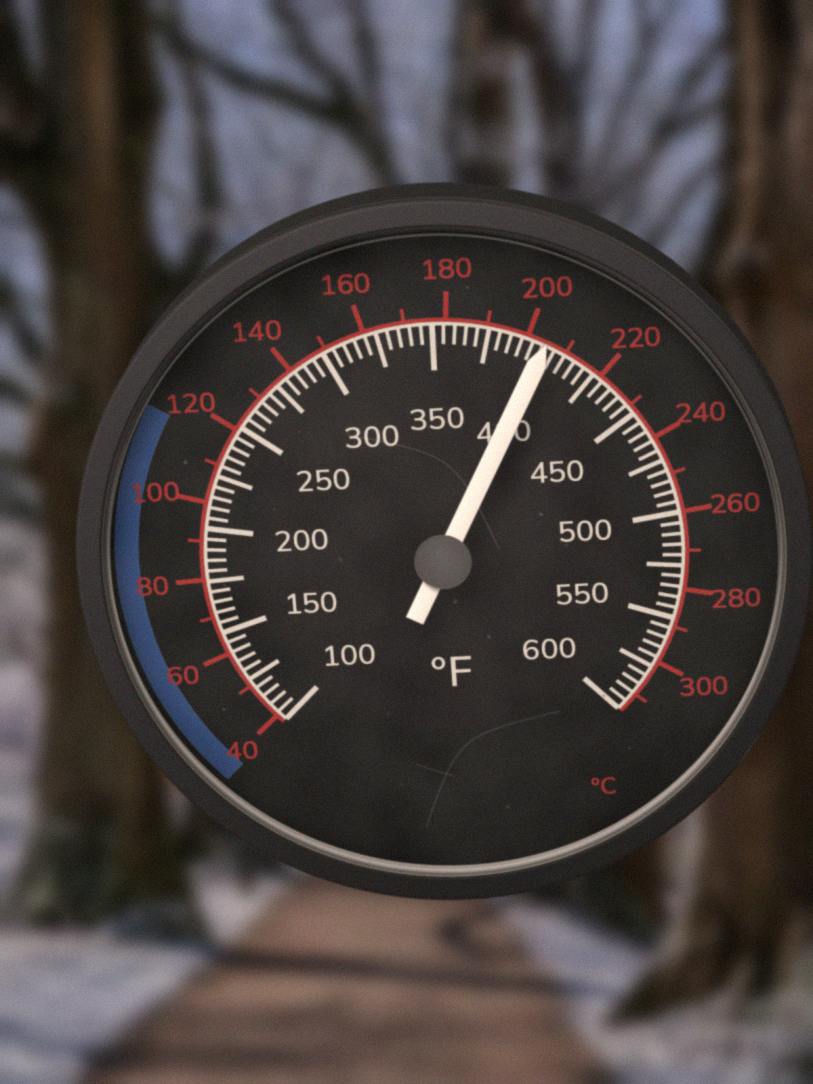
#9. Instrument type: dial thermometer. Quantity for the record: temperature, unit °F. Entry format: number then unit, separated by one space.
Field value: 400 °F
